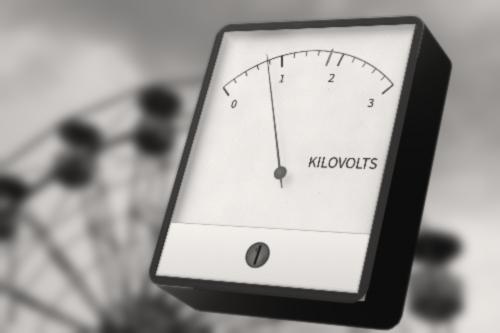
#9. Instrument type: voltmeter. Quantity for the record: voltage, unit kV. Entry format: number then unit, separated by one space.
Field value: 0.8 kV
